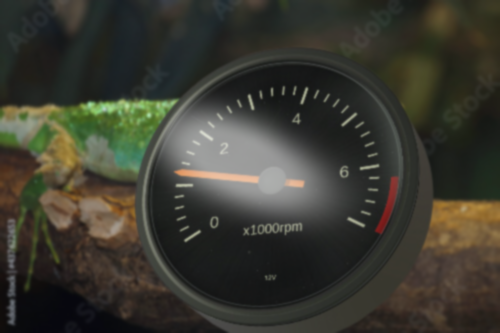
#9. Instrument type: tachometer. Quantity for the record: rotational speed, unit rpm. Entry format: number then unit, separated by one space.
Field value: 1200 rpm
